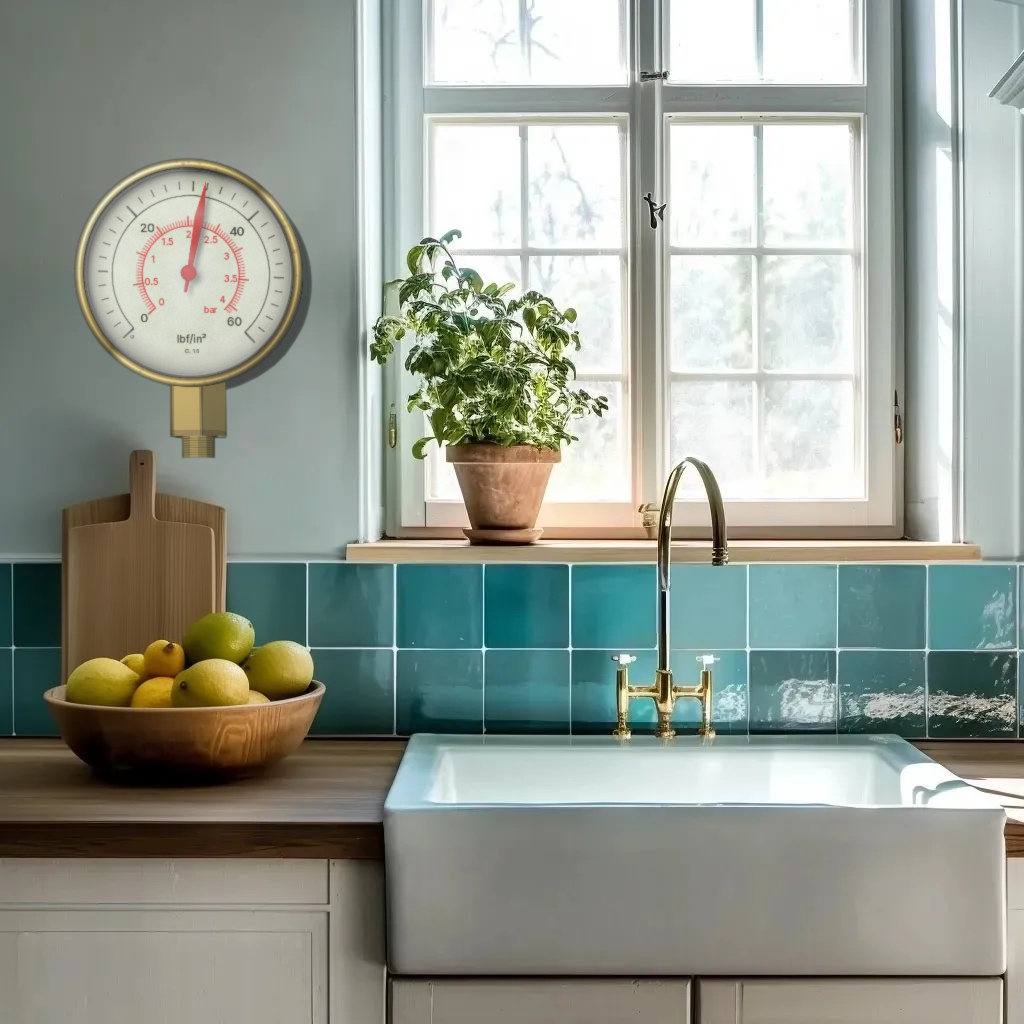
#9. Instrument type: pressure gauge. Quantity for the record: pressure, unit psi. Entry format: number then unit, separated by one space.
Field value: 32 psi
